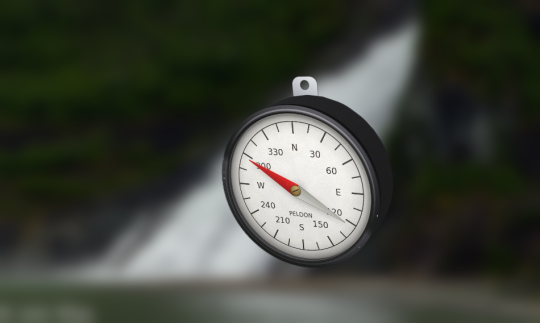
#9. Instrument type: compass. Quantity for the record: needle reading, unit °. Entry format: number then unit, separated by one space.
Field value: 300 °
